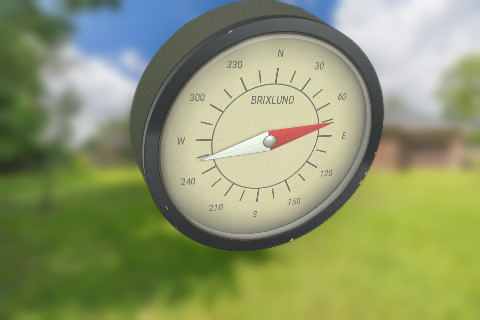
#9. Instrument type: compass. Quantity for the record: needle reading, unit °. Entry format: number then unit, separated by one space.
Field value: 75 °
